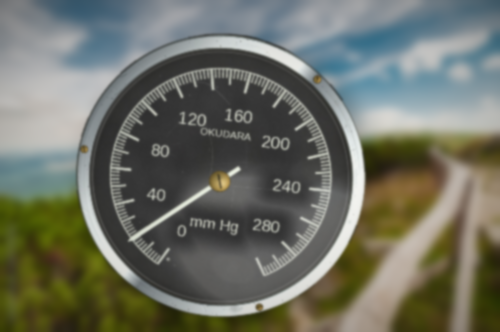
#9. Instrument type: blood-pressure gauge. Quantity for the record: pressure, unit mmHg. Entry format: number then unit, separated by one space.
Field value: 20 mmHg
